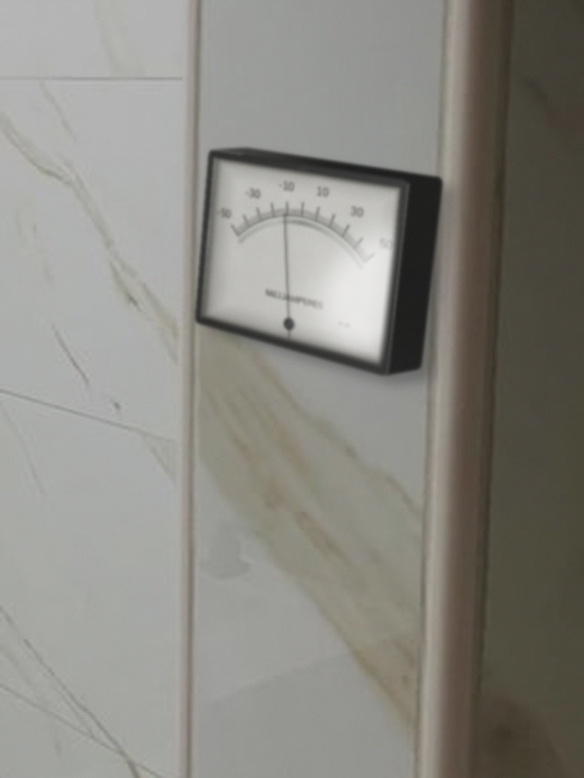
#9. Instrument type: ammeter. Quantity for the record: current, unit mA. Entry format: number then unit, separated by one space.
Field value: -10 mA
